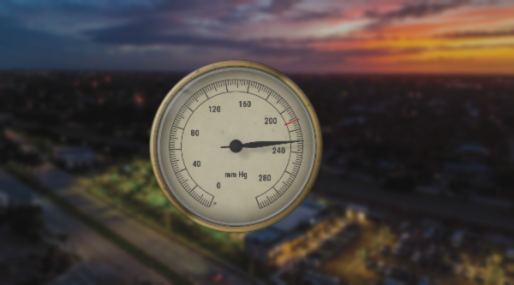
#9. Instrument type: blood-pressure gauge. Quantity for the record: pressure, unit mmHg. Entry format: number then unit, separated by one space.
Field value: 230 mmHg
